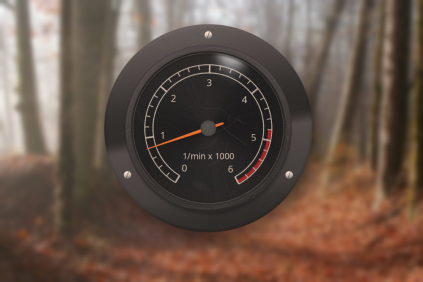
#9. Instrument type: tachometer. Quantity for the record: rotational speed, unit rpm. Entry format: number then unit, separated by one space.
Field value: 800 rpm
